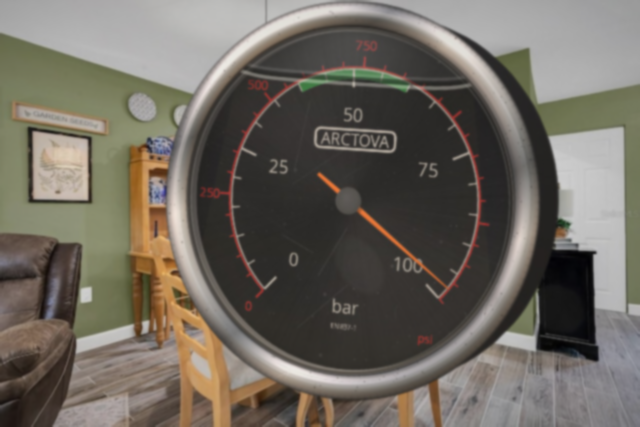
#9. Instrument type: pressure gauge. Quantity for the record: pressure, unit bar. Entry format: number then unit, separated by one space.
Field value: 97.5 bar
